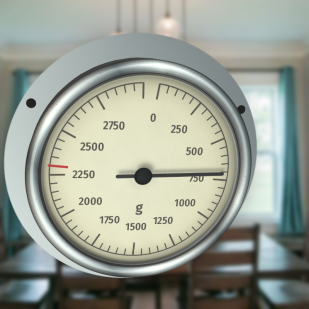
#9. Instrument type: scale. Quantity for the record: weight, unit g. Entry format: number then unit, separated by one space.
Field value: 700 g
